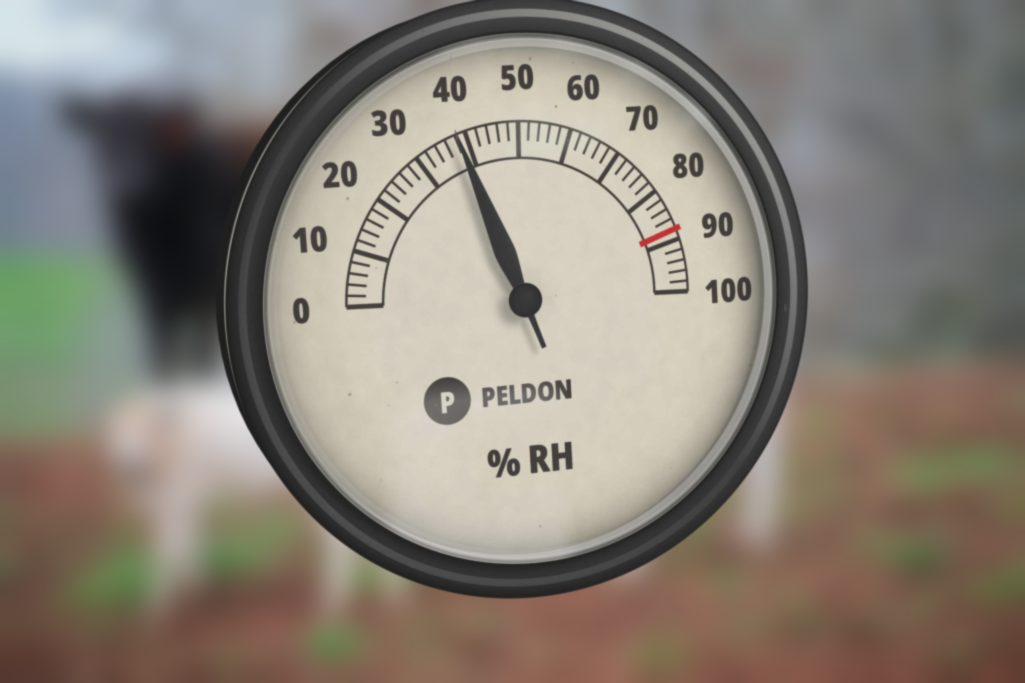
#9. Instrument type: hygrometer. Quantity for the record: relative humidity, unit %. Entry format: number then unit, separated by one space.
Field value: 38 %
